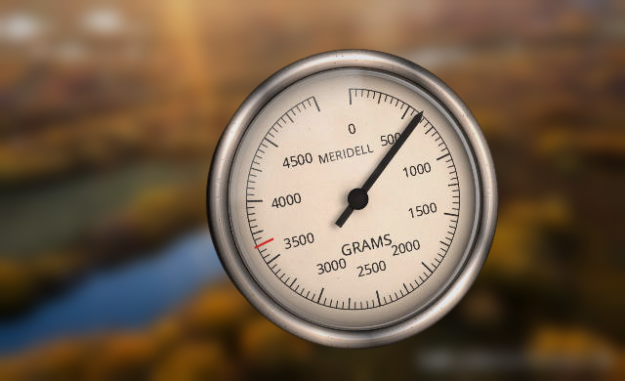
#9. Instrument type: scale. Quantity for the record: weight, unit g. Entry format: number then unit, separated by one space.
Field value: 600 g
